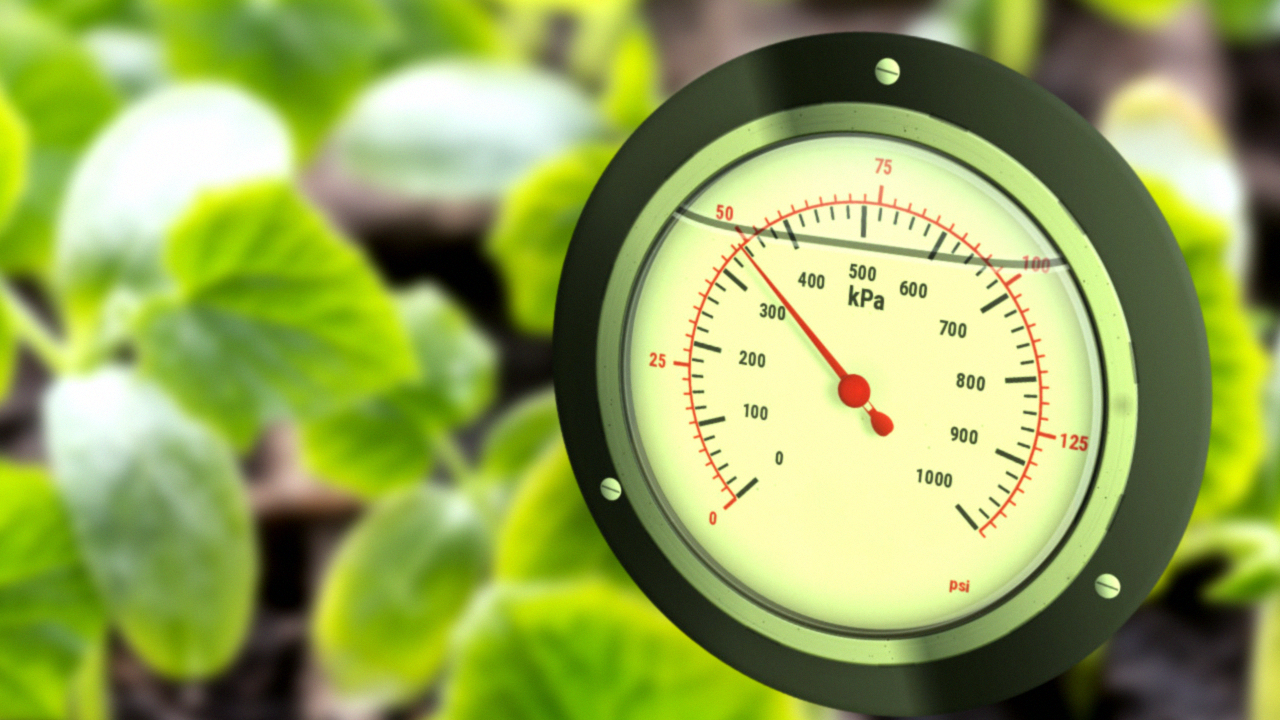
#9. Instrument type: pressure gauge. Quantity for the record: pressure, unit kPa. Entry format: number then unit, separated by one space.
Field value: 340 kPa
